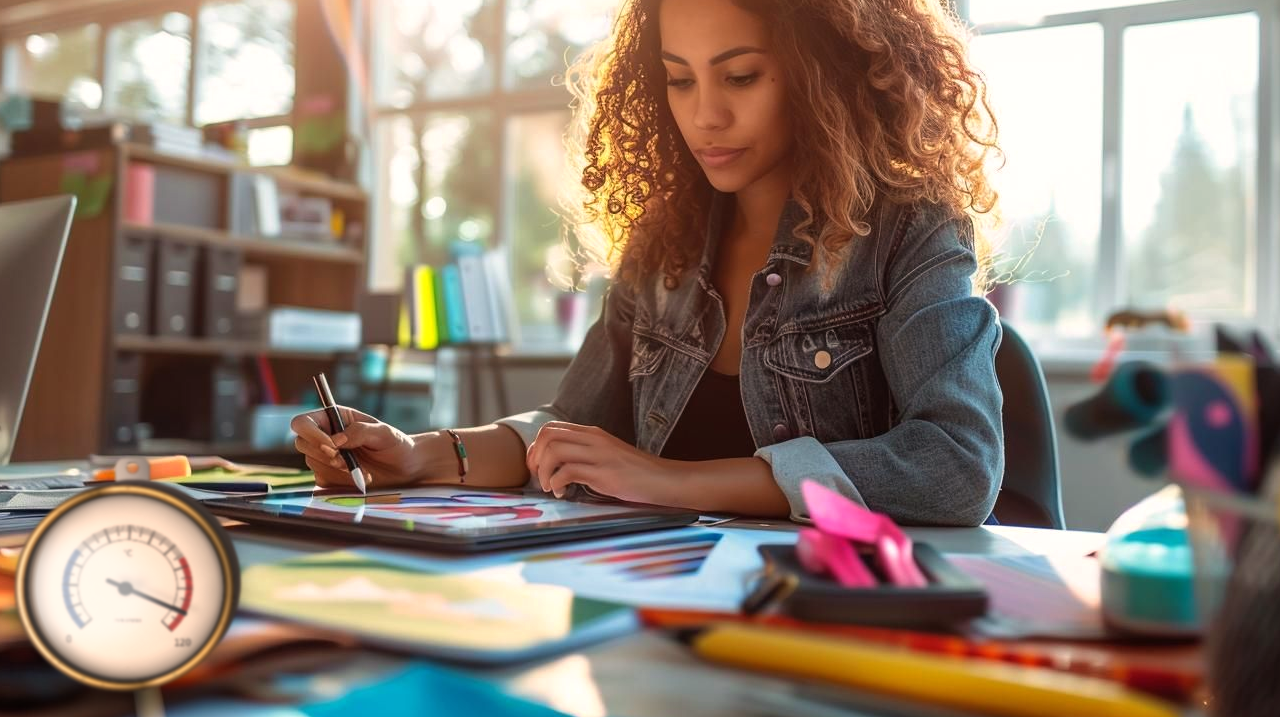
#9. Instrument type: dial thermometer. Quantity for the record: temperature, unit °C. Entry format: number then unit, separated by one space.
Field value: 110 °C
